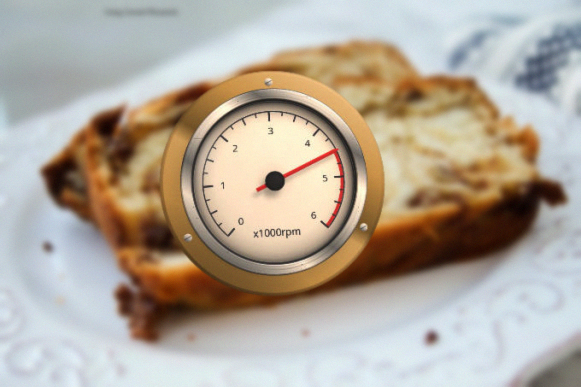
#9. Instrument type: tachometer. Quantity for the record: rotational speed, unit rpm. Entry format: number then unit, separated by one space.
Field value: 4500 rpm
